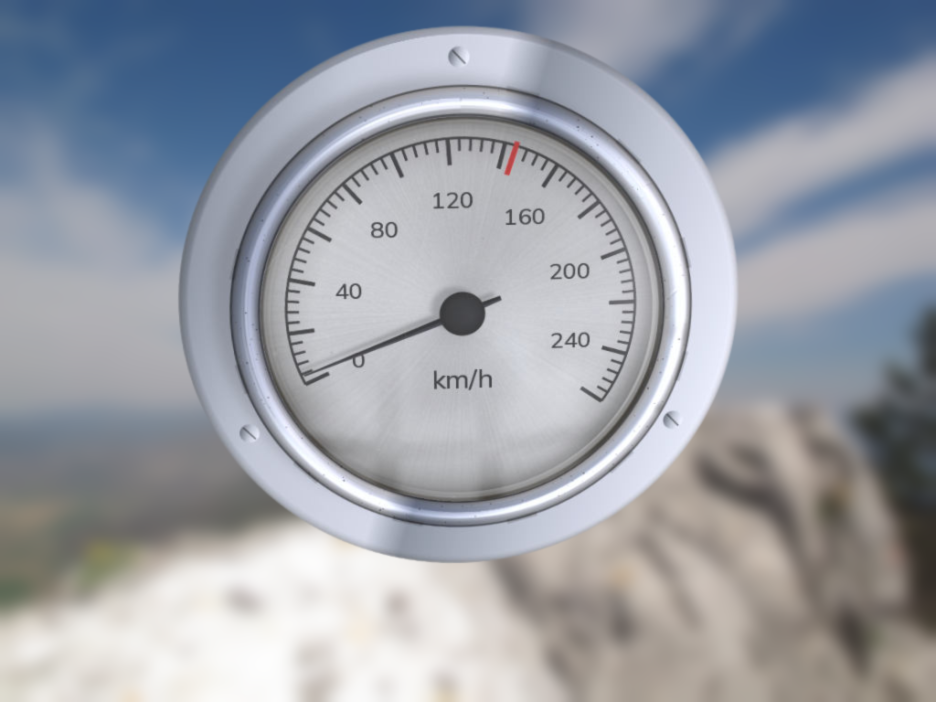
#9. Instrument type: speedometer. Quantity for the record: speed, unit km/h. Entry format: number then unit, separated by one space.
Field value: 4 km/h
